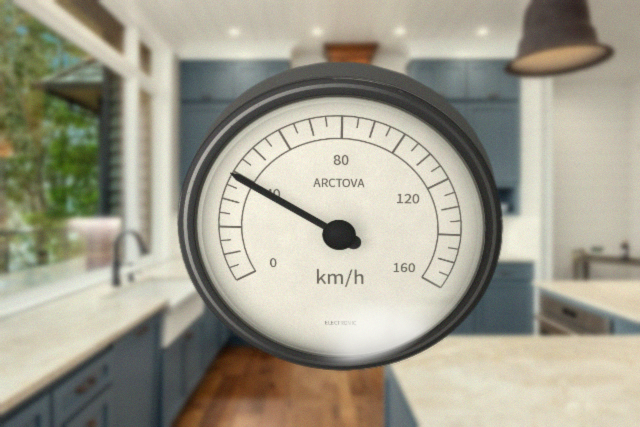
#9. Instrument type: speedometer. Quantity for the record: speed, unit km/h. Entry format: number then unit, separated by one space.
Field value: 40 km/h
